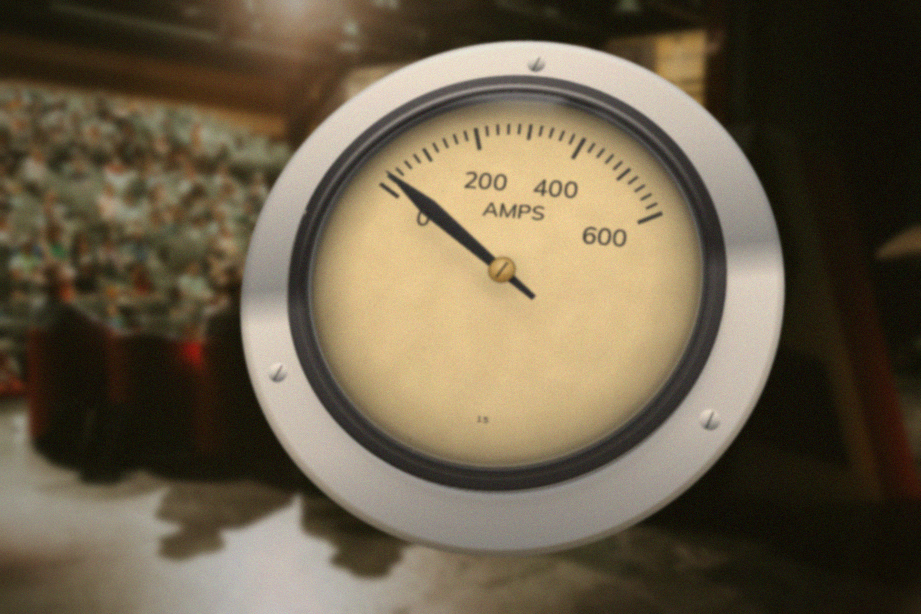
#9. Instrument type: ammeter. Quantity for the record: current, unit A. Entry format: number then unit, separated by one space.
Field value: 20 A
